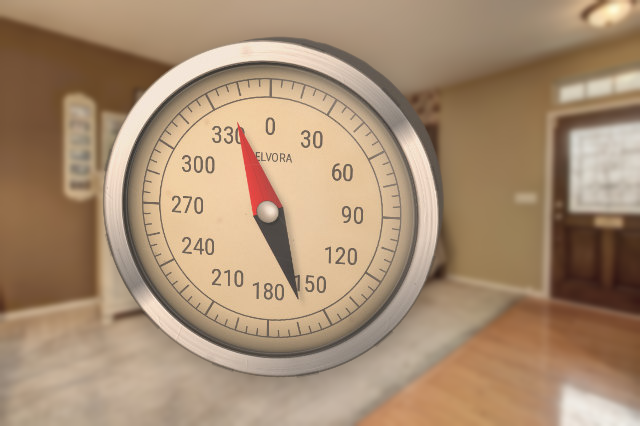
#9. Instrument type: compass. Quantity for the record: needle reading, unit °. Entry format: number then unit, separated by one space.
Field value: 340 °
